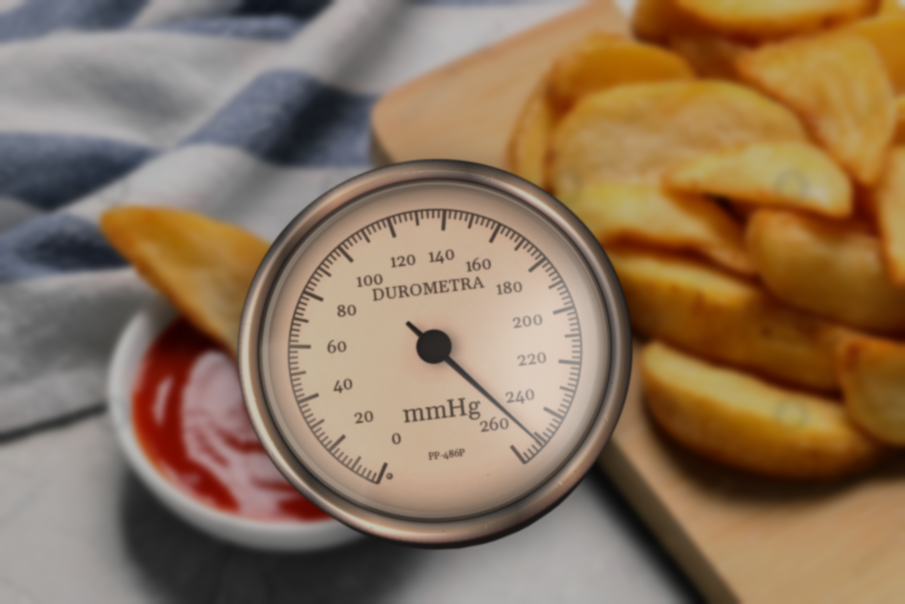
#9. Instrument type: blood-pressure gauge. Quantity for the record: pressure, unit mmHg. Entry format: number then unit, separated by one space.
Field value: 252 mmHg
